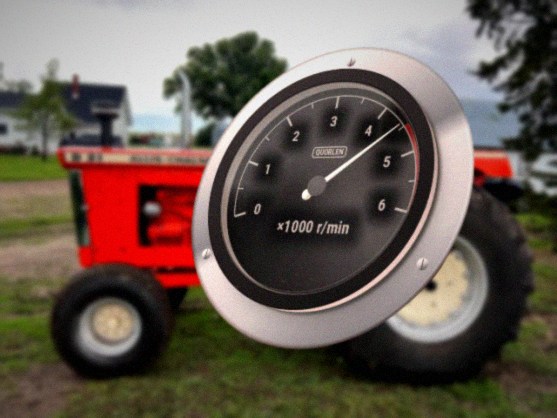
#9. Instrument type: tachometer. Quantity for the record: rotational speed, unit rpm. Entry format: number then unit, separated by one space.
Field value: 4500 rpm
